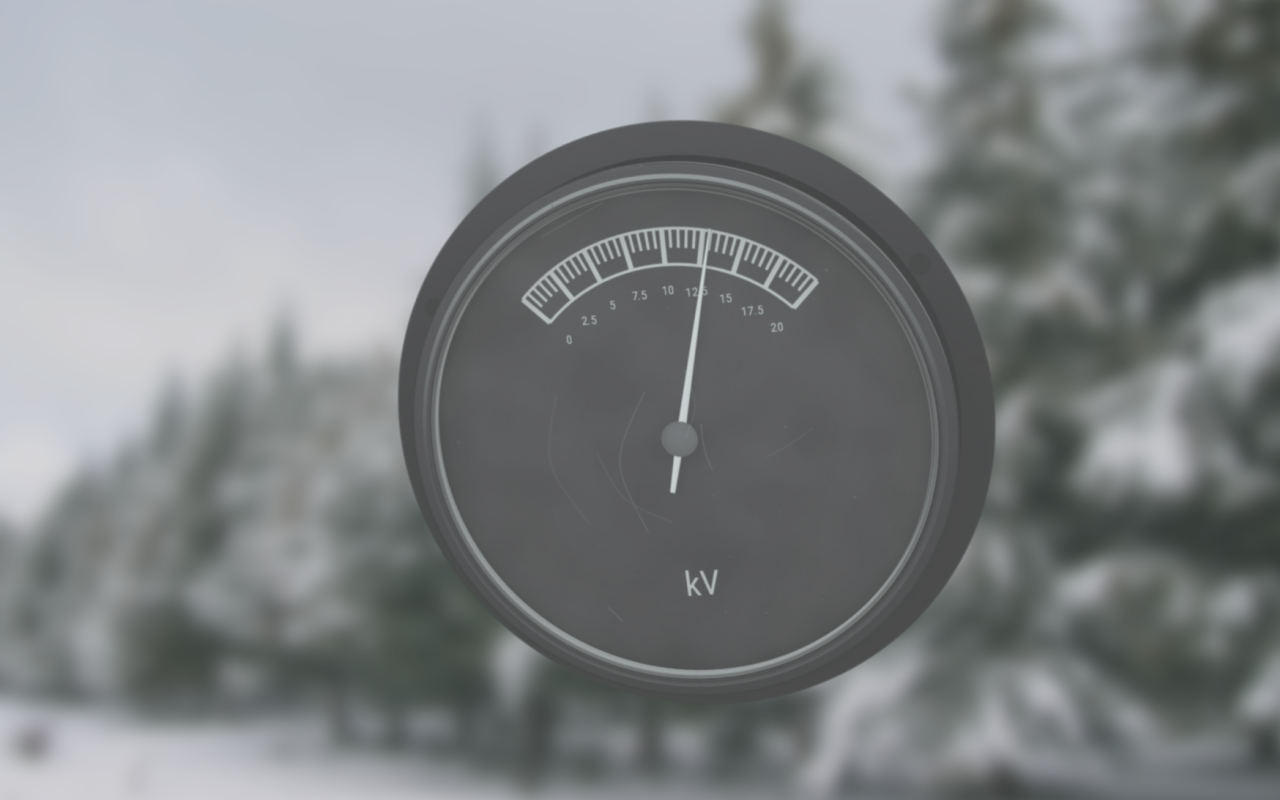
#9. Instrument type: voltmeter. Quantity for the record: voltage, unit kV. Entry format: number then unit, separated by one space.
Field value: 13 kV
